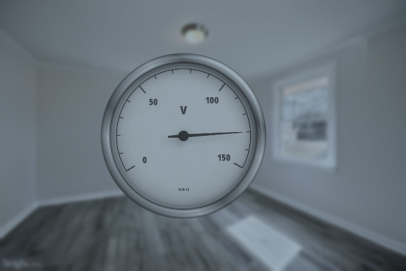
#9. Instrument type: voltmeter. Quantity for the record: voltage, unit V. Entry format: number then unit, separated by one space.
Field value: 130 V
